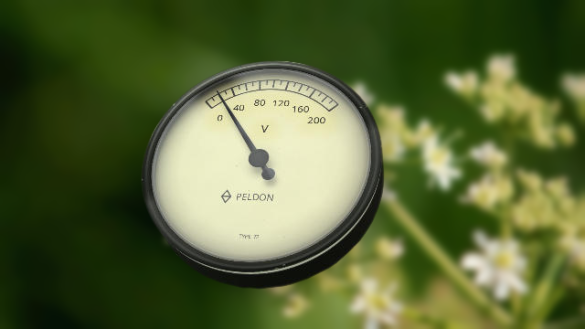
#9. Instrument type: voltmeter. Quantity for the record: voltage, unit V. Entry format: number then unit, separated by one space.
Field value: 20 V
